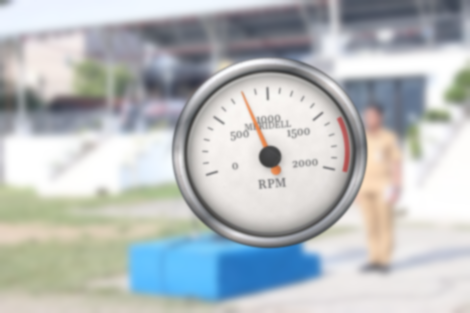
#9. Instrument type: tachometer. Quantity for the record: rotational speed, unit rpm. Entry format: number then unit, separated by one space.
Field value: 800 rpm
